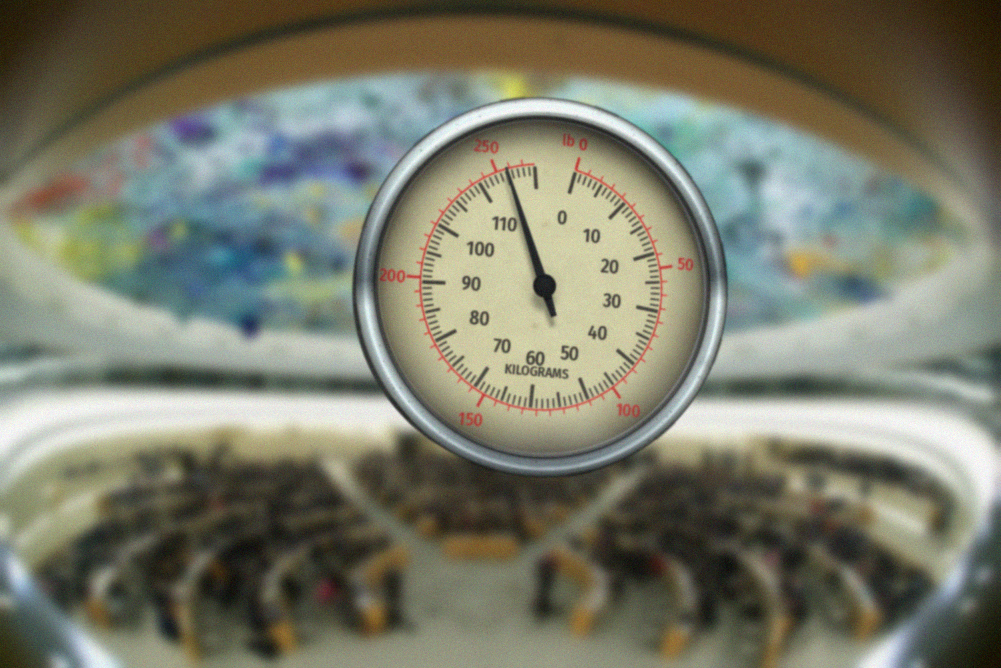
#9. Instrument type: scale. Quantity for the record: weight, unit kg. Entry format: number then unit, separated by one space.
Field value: 115 kg
